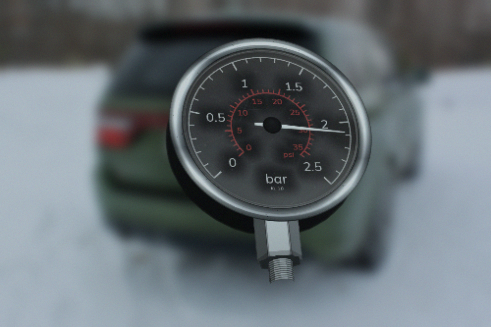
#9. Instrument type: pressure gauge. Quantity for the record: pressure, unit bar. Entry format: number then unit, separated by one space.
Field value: 2.1 bar
